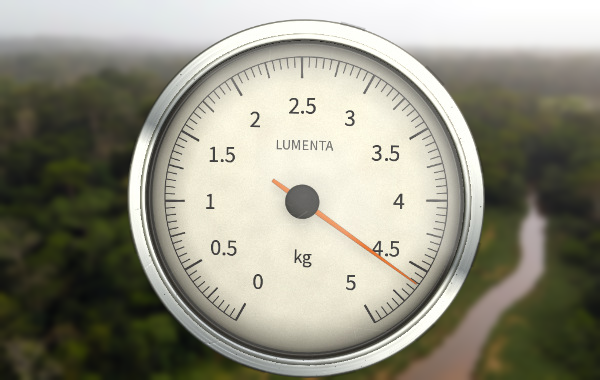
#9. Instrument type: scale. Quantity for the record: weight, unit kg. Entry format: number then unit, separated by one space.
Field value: 4.6 kg
